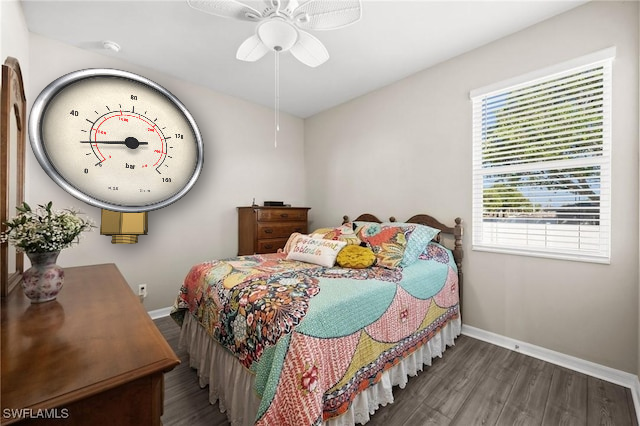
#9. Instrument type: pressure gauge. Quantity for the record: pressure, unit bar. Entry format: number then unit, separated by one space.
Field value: 20 bar
